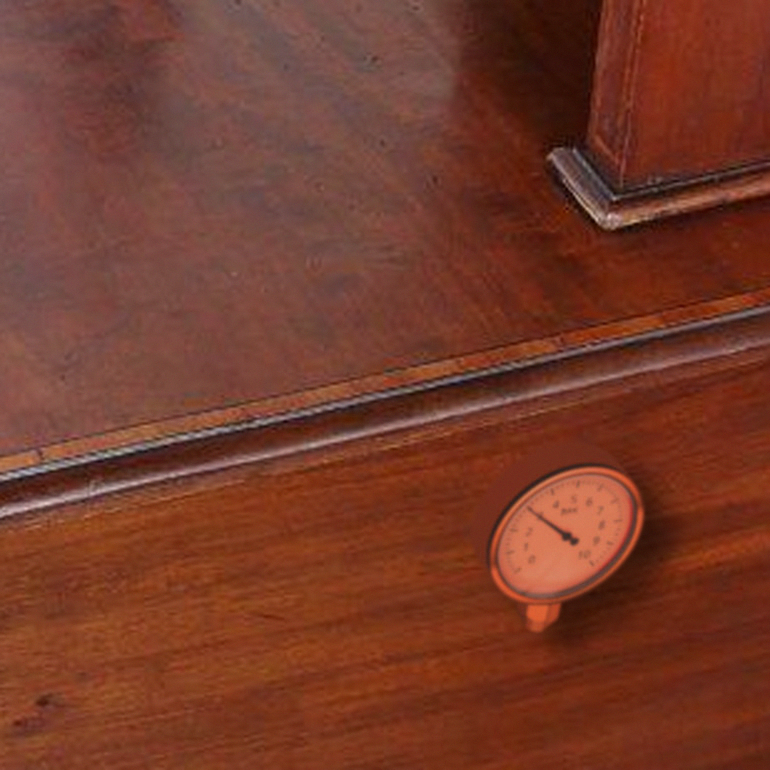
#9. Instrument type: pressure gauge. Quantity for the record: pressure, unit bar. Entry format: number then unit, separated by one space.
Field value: 3 bar
